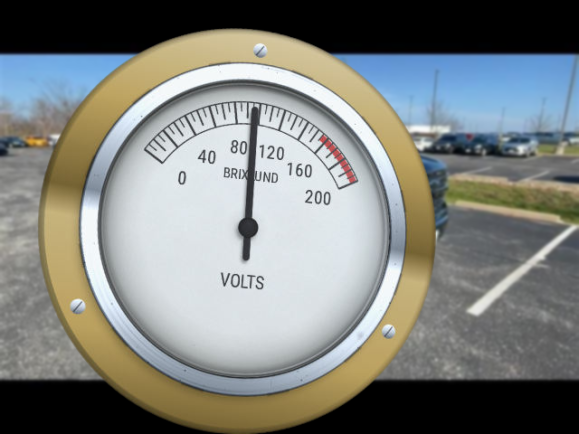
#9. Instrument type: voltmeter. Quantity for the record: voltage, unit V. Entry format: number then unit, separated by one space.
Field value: 95 V
